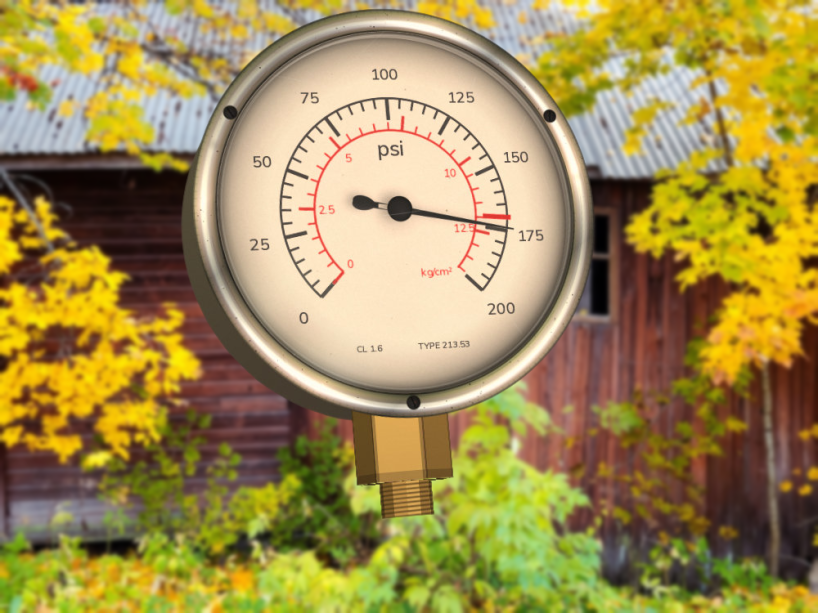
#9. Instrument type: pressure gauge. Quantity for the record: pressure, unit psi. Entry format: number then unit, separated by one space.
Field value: 175 psi
